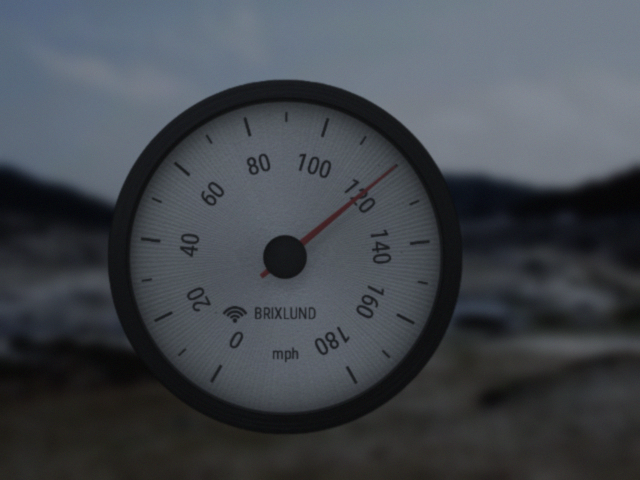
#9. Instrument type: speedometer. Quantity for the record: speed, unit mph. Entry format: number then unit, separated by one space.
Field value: 120 mph
